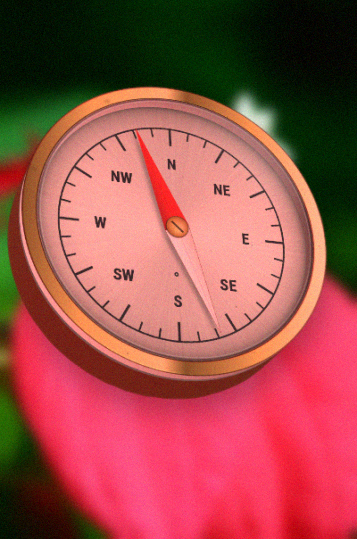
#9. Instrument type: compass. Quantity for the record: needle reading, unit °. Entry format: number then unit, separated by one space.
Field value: 340 °
